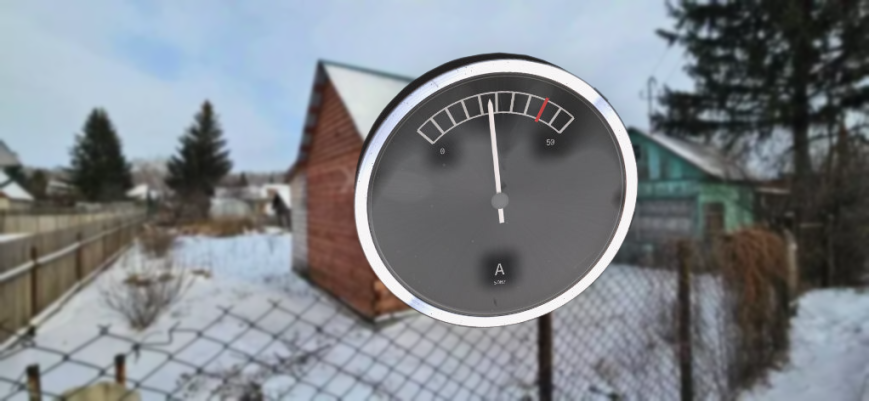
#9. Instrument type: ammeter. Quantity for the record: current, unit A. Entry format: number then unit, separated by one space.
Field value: 22.5 A
